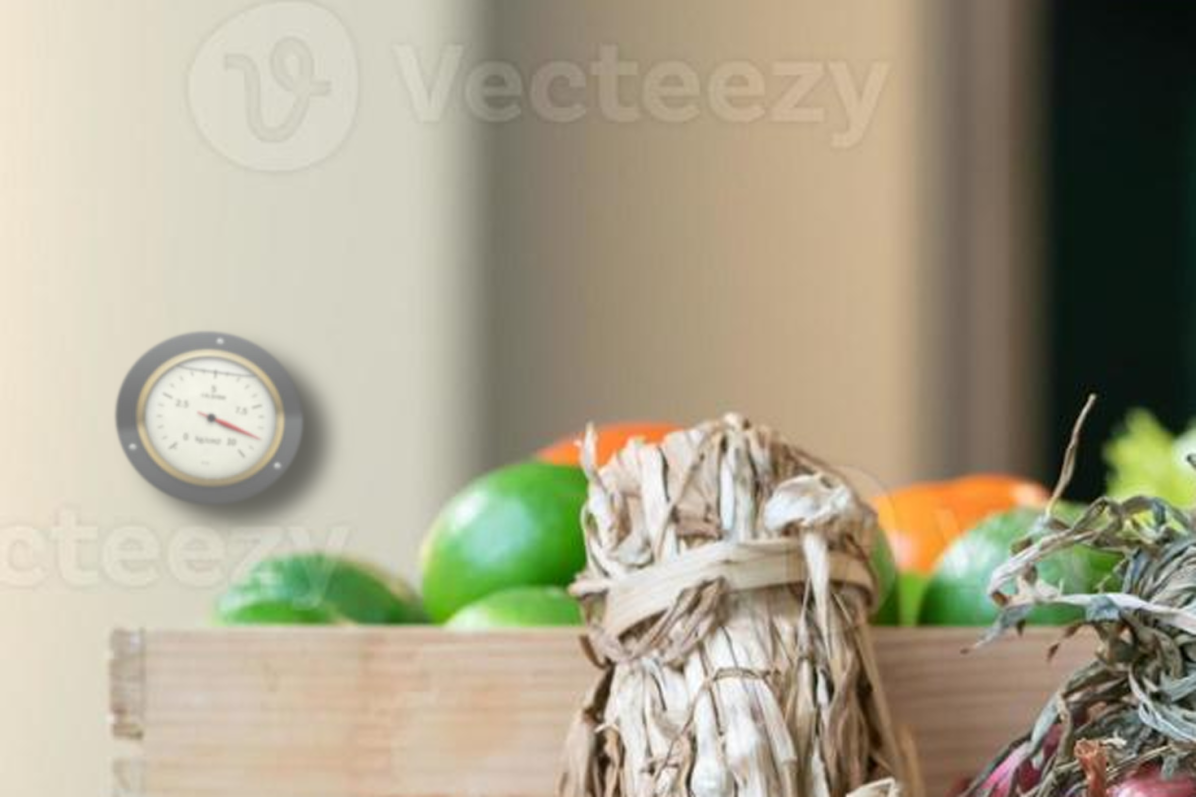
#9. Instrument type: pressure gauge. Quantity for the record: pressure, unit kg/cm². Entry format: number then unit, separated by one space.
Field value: 9 kg/cm²
